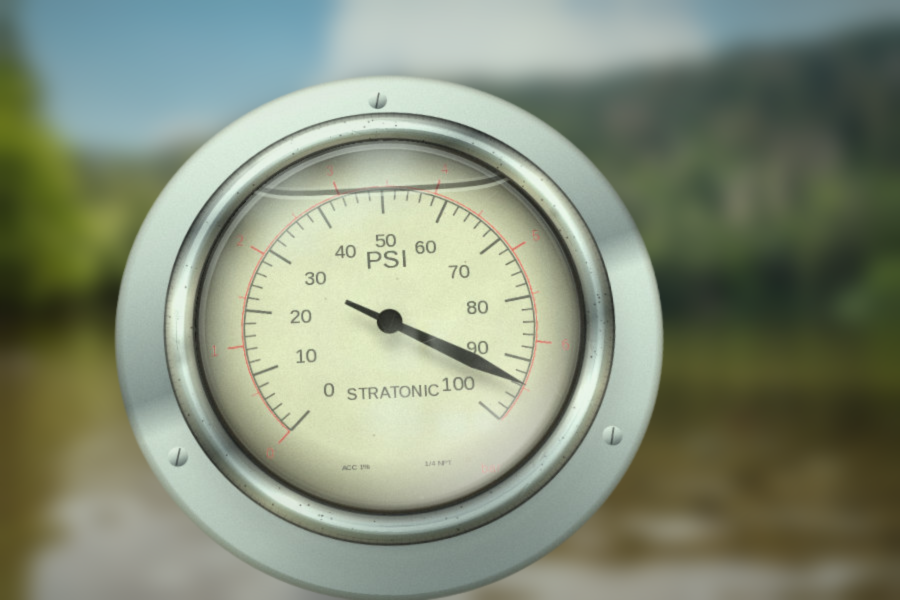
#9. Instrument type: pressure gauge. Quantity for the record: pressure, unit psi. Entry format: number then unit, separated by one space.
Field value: 94 psi
